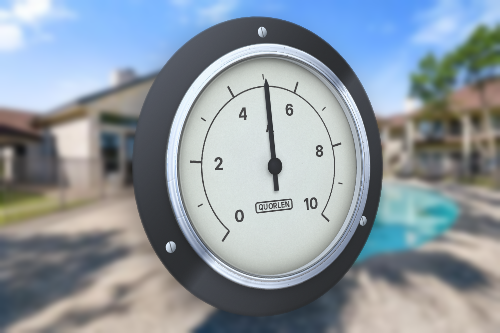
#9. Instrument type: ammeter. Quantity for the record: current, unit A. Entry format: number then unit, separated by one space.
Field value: 5 A
